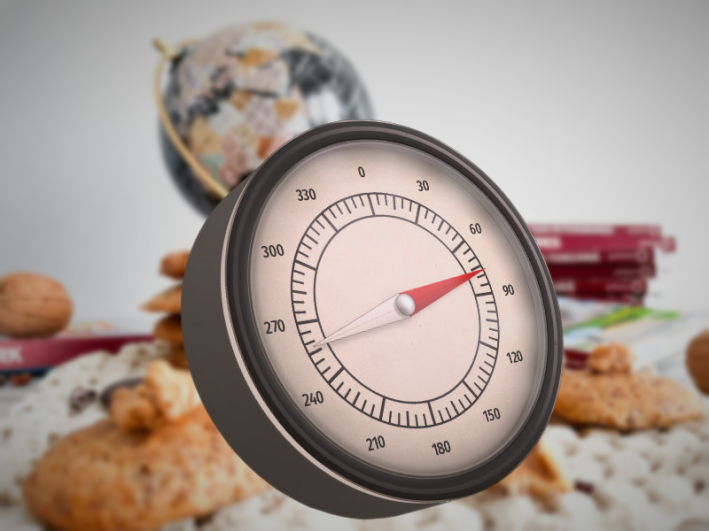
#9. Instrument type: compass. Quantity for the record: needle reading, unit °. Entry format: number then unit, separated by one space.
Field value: 77.5 °
